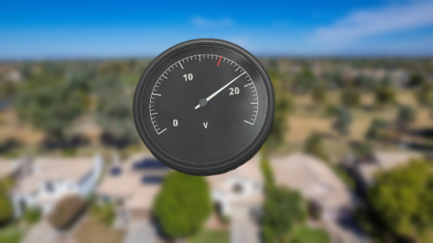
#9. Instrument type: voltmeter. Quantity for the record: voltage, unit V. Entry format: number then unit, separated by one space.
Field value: 18.5 V
